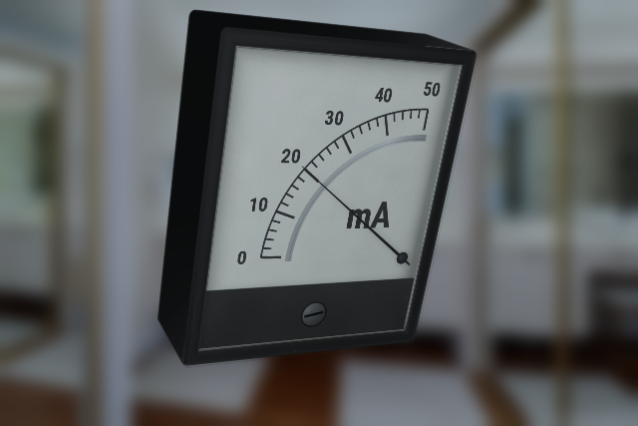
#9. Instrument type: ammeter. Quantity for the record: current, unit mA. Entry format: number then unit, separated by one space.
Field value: 20 mA
